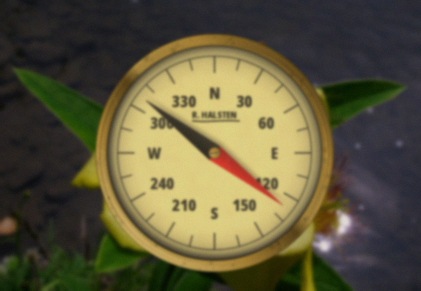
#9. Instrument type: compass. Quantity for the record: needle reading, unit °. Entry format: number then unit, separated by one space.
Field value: 127.5 °
